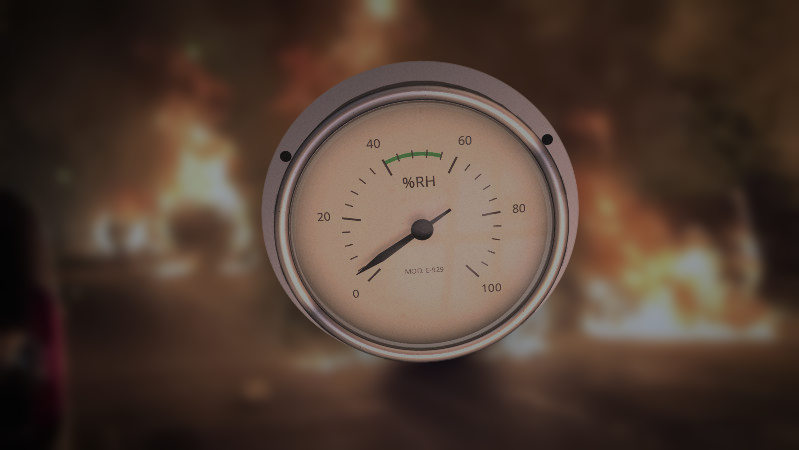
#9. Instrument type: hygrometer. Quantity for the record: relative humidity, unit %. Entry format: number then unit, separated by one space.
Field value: 4 %
